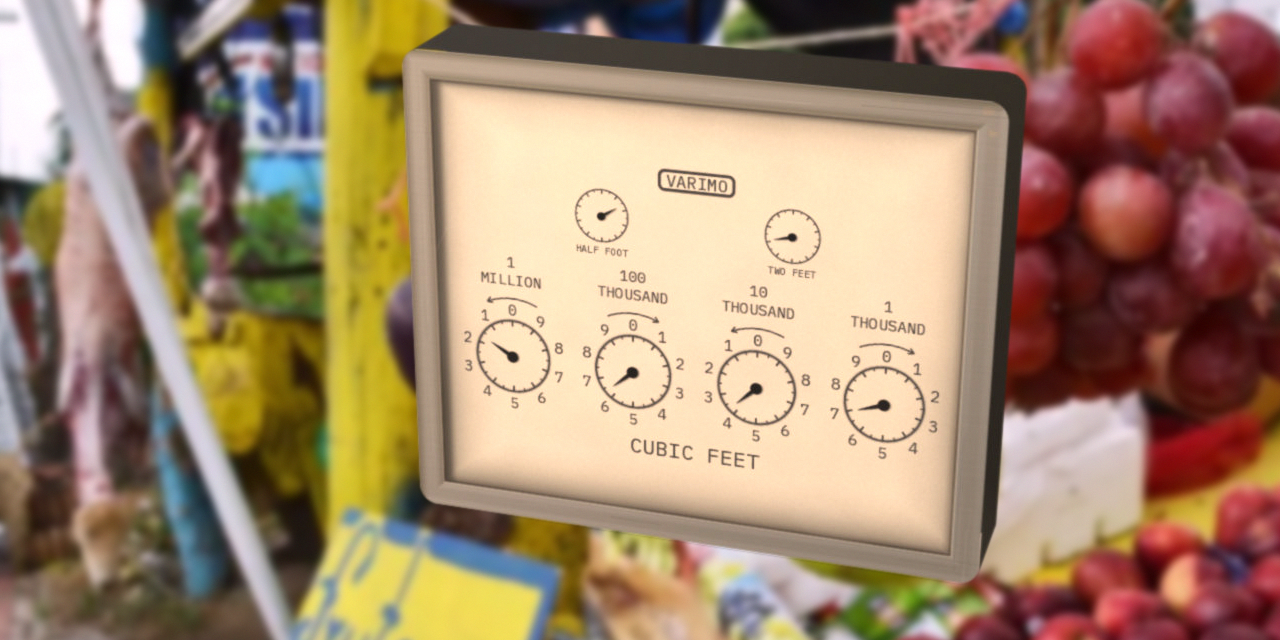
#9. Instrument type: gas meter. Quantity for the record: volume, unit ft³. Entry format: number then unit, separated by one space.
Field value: 163700 ft³
